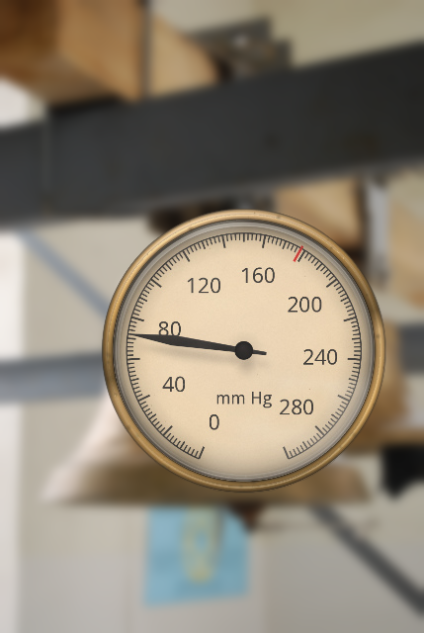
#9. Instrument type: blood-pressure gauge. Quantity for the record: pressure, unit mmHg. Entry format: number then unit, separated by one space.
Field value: 72 mmHg
